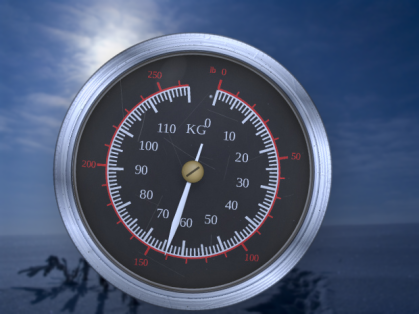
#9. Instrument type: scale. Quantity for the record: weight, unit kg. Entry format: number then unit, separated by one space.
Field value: 64 kg
